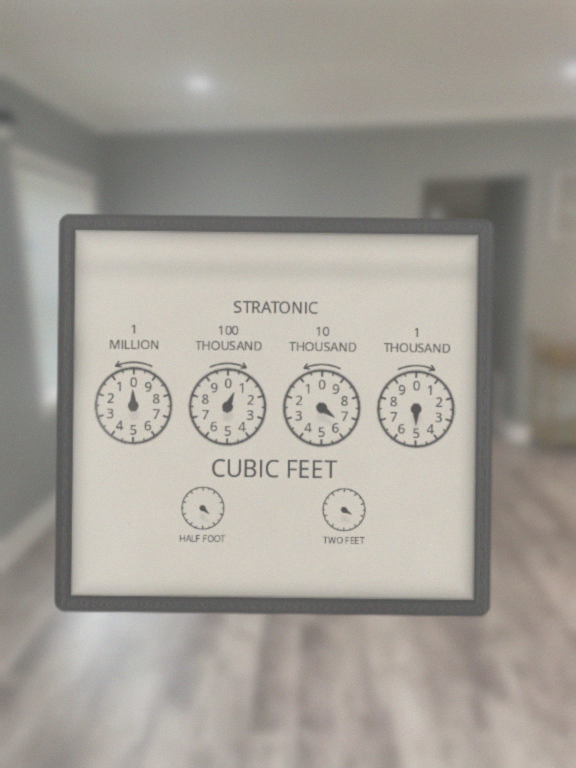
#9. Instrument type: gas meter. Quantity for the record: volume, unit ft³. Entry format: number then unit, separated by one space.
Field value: 6500 ft³
